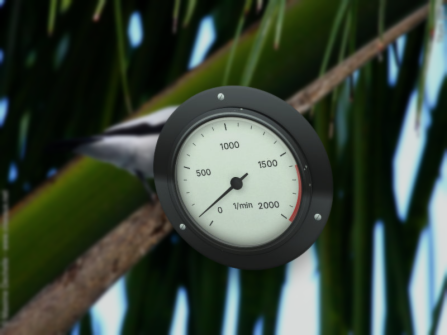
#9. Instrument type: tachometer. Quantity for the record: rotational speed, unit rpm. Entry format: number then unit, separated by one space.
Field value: 100 rpm
